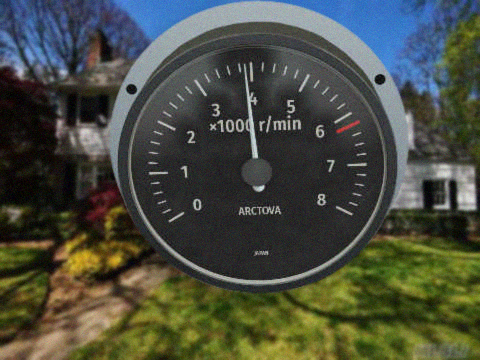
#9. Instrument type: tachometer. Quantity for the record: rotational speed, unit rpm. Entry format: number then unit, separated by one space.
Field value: 3900 rpm
